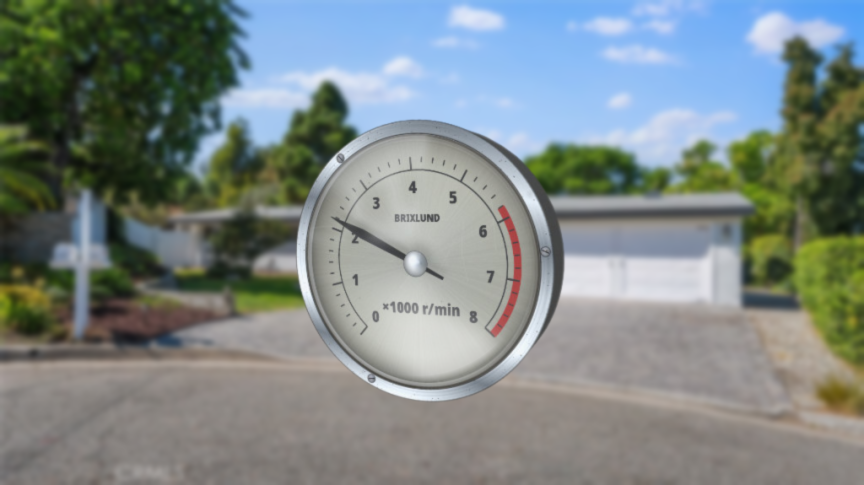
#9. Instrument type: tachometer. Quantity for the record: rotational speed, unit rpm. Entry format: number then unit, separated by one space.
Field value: 2200 rpm
